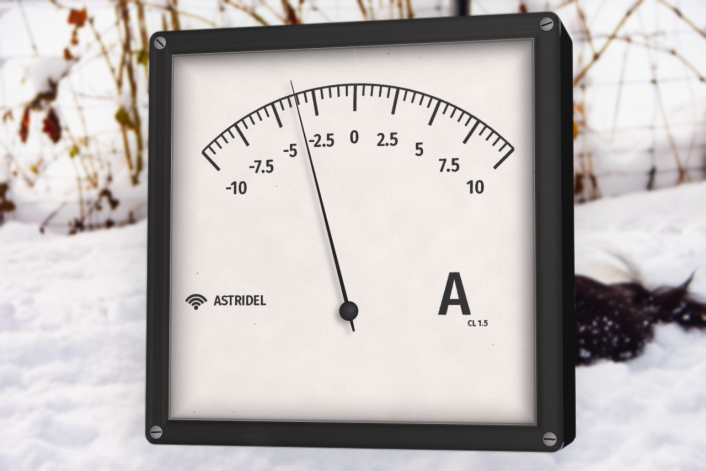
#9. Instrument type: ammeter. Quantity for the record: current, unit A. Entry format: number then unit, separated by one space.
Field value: -3.5 A
